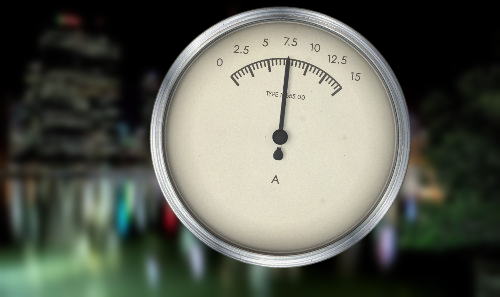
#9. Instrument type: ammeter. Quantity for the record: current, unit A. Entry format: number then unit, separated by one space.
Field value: 7.5 A
